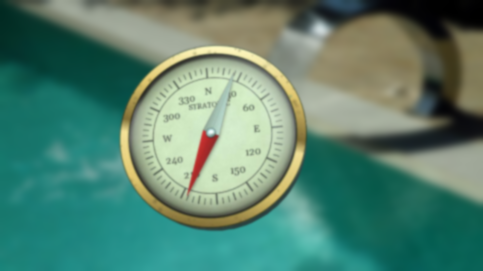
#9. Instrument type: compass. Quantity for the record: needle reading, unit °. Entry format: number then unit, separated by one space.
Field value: 205 °
